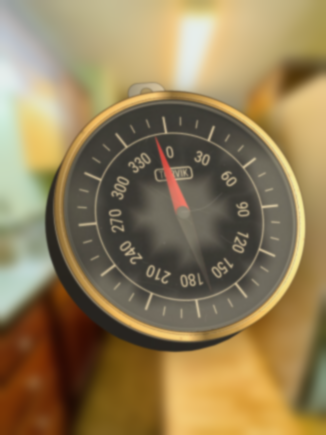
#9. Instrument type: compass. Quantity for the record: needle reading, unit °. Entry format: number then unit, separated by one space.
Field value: 350 °
